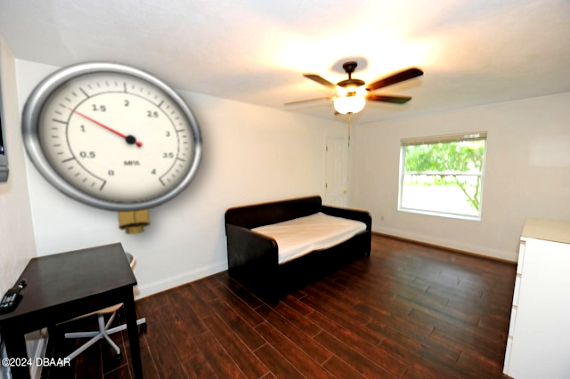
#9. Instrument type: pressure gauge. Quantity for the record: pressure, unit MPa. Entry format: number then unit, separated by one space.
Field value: 1.2 MPa
